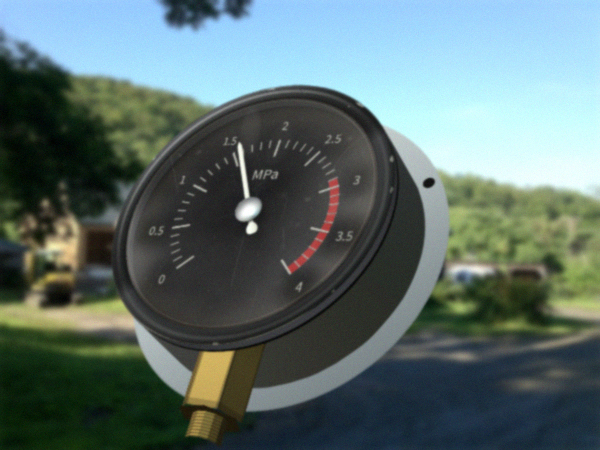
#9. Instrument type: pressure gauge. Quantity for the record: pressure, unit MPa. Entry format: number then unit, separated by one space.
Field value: 1.6 MPa
